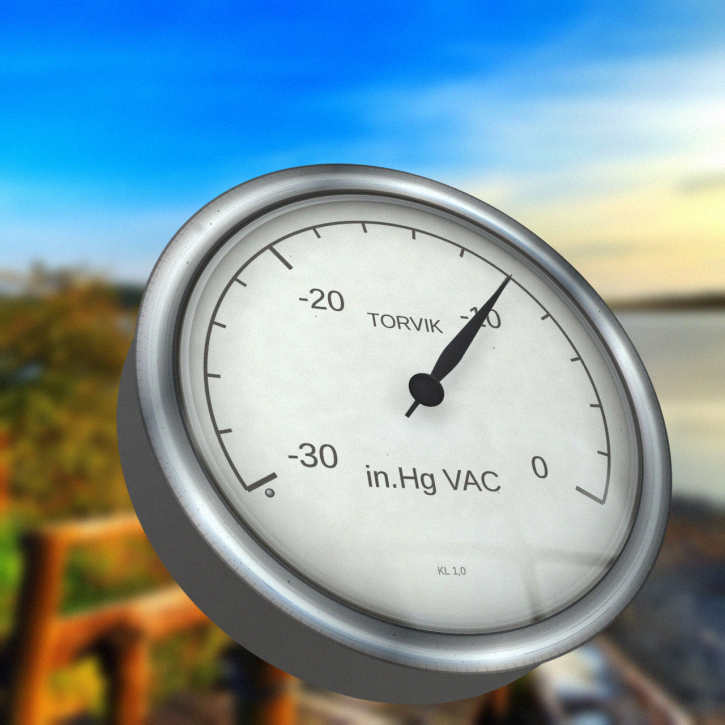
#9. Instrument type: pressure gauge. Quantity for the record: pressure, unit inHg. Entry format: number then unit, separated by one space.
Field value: -10 inHg
